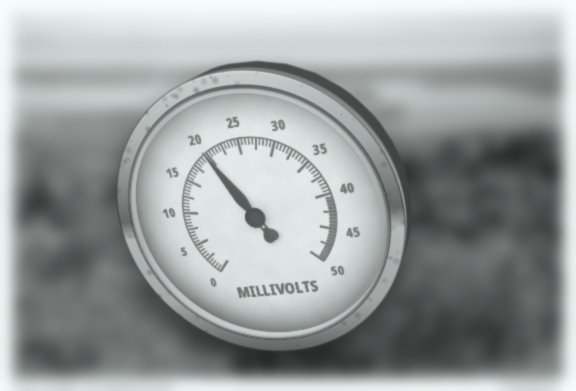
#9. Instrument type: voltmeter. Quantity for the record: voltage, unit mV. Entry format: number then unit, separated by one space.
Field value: 20 mV
